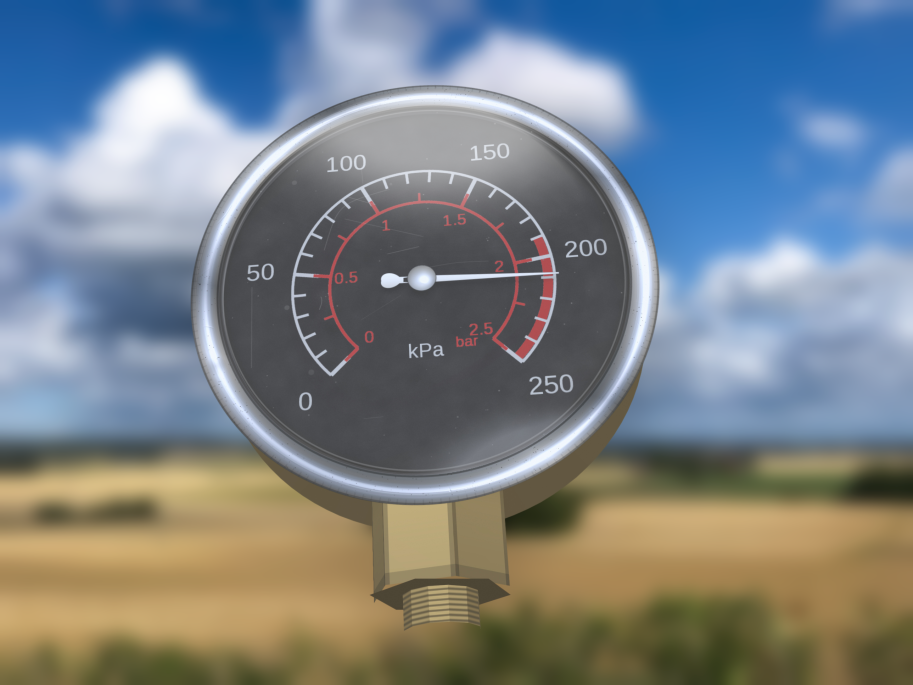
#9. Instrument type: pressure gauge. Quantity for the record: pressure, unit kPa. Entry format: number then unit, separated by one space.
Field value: 210 kPa
